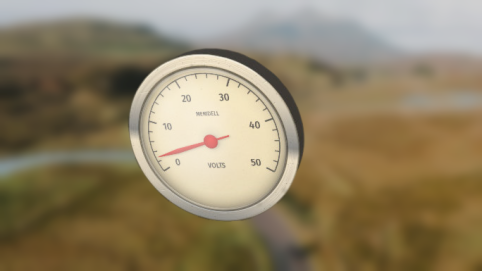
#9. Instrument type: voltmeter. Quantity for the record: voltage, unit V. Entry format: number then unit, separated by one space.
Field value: 3 V
